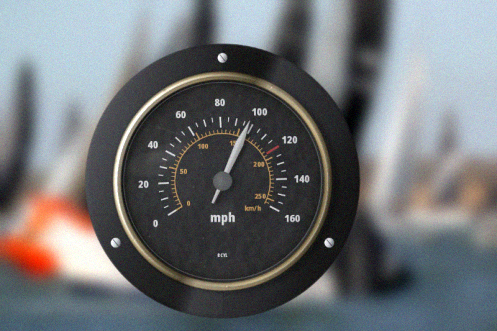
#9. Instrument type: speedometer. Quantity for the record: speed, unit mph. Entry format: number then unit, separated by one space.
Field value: 97.5 mph
